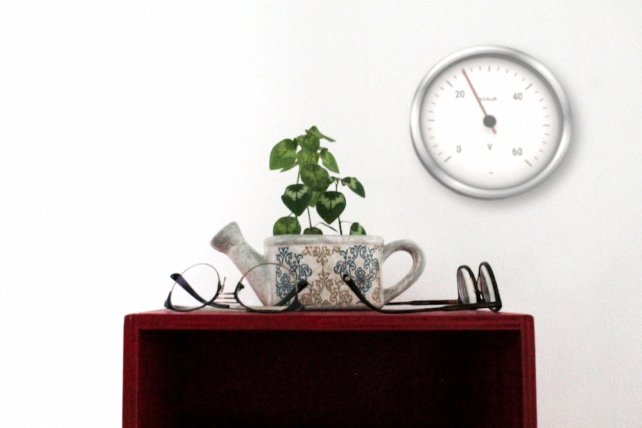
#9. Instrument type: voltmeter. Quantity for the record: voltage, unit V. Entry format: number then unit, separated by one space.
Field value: 24 V
